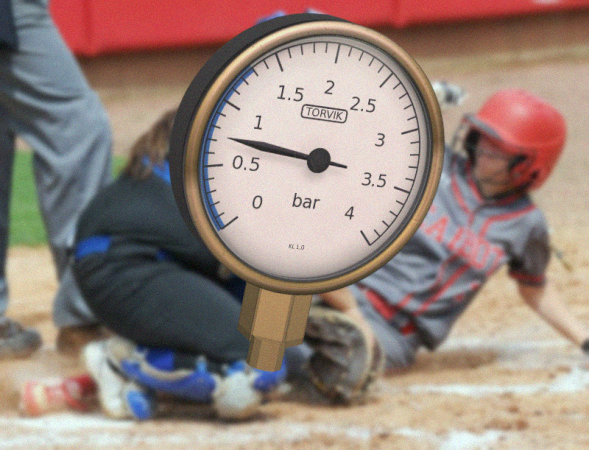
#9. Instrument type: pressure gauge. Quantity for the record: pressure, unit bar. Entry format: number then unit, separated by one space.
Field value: 0.75 bar
